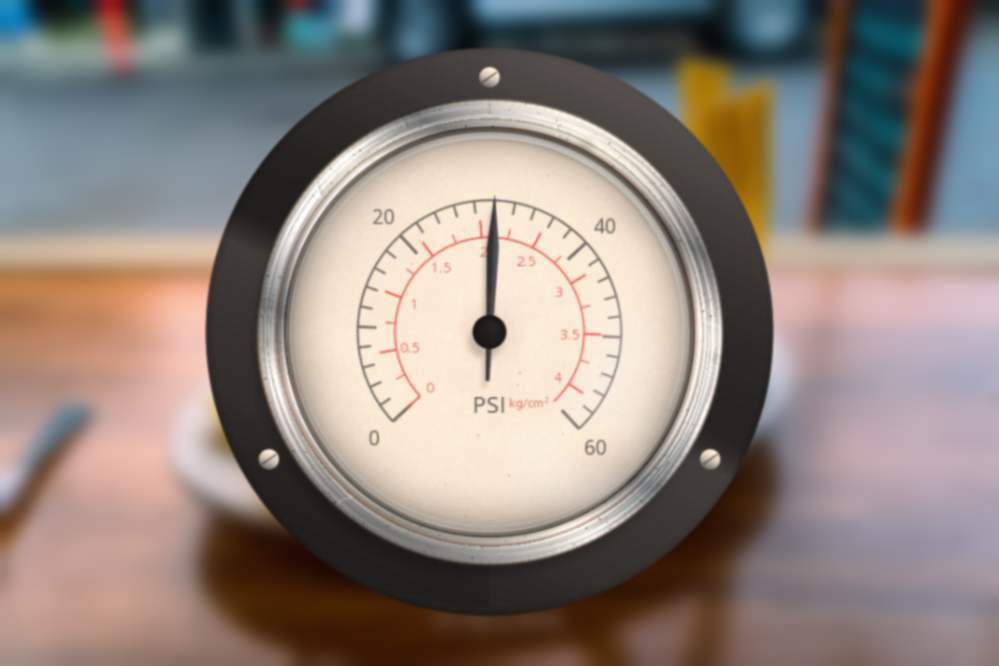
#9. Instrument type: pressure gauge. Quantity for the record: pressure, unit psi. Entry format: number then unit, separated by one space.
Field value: 30 psi
